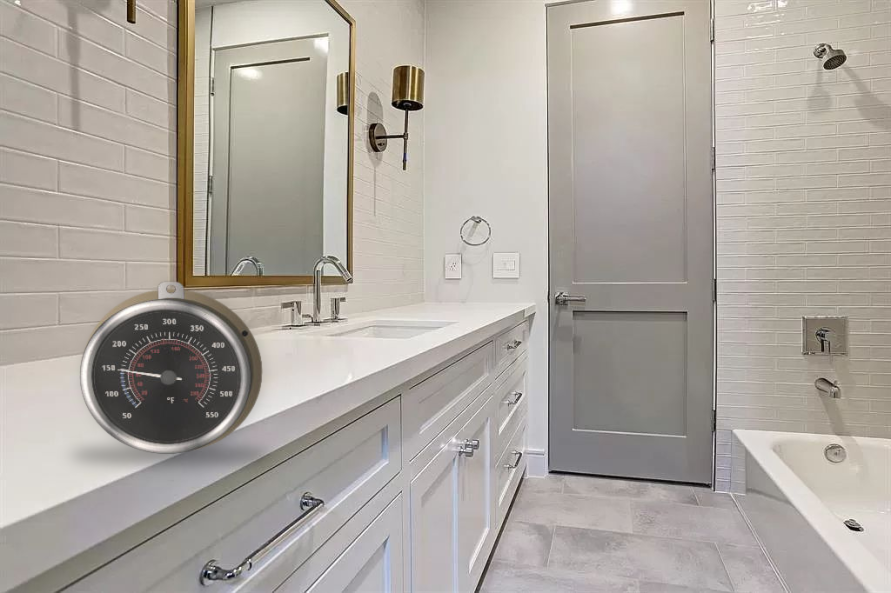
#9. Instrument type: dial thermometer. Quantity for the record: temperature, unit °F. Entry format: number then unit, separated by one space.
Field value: 150 °F
